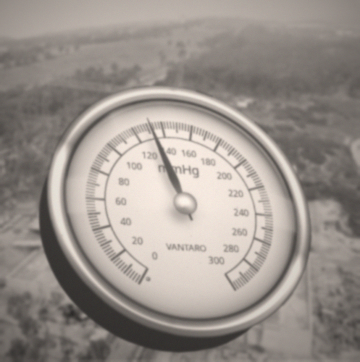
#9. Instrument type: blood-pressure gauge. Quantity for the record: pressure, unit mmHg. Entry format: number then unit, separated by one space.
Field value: 130 mmHg
